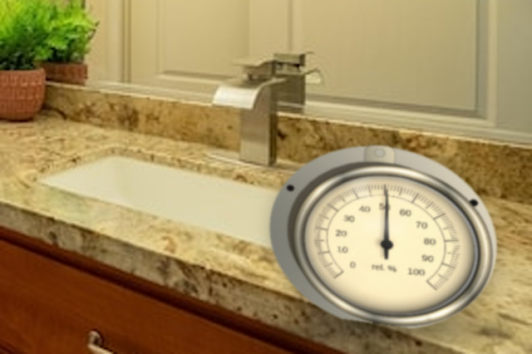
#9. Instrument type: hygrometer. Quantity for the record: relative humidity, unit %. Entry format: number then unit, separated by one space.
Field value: 50 %
